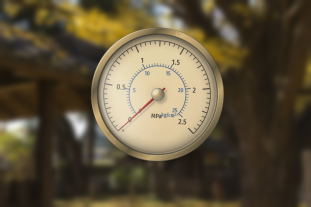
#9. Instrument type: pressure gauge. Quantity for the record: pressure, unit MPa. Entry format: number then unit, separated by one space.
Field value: 0 MPa
